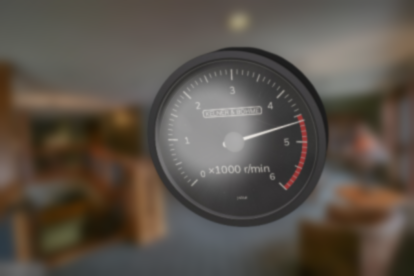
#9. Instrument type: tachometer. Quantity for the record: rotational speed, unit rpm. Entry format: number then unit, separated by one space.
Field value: 4600 rpm
